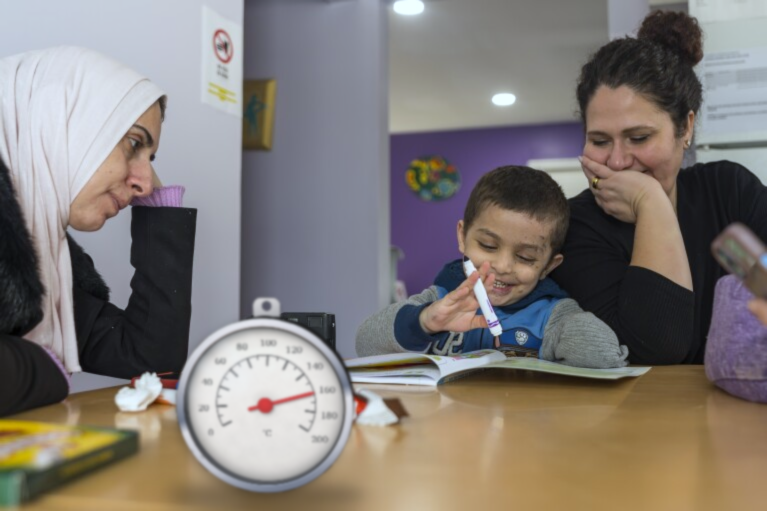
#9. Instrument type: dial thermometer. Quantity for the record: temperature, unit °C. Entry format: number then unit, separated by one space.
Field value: 160 °C
